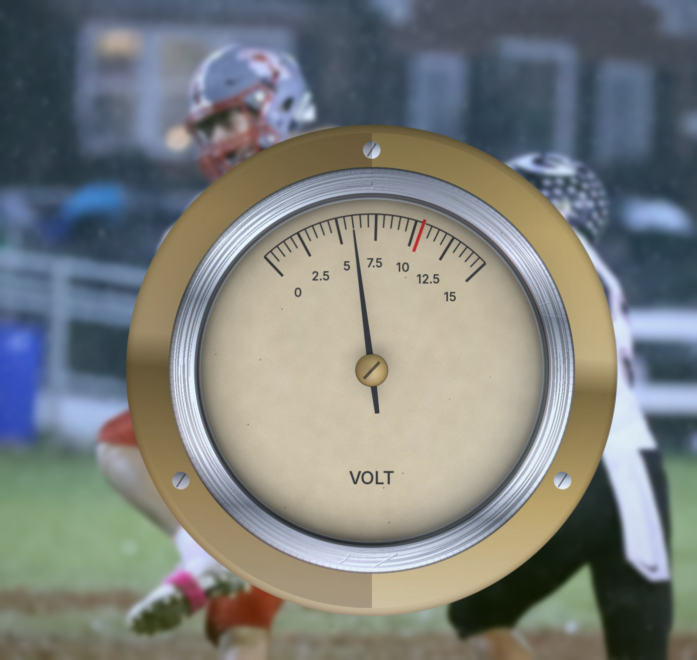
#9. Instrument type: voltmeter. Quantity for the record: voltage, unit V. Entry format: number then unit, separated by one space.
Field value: 6 V
